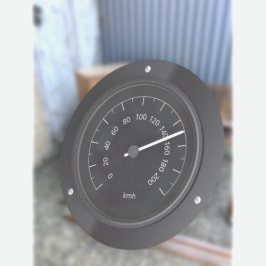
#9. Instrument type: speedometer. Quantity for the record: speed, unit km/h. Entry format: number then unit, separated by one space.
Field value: 150 km/h
